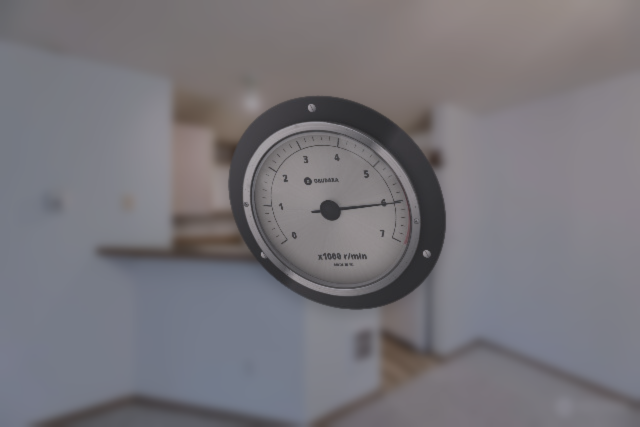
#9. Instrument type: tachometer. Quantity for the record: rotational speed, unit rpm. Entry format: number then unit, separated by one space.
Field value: 6000 rpm
